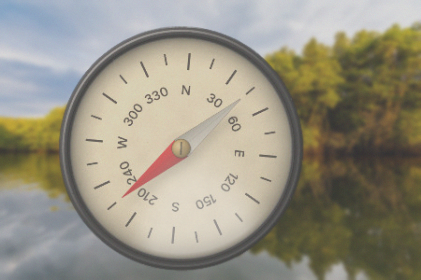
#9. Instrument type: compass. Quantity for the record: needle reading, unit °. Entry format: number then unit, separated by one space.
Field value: 225 °
